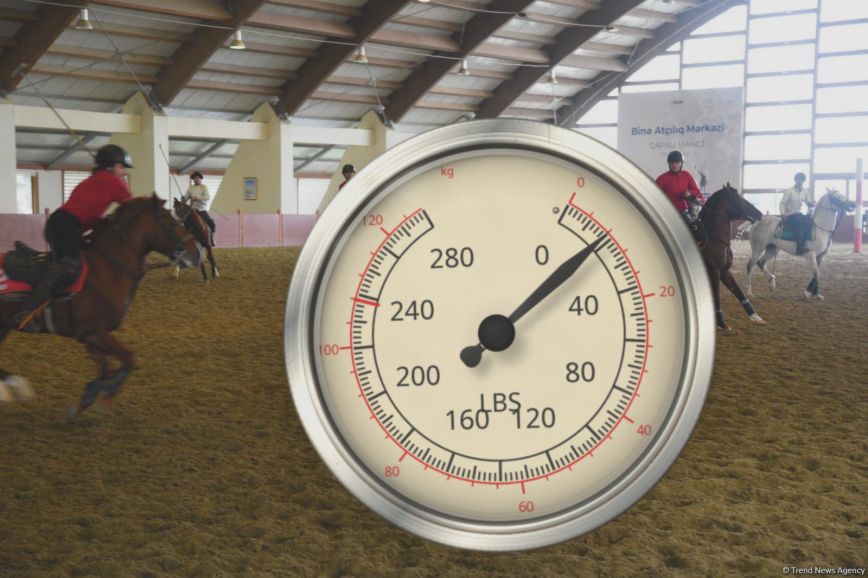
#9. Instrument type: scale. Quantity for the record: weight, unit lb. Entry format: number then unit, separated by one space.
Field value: 18 lb
